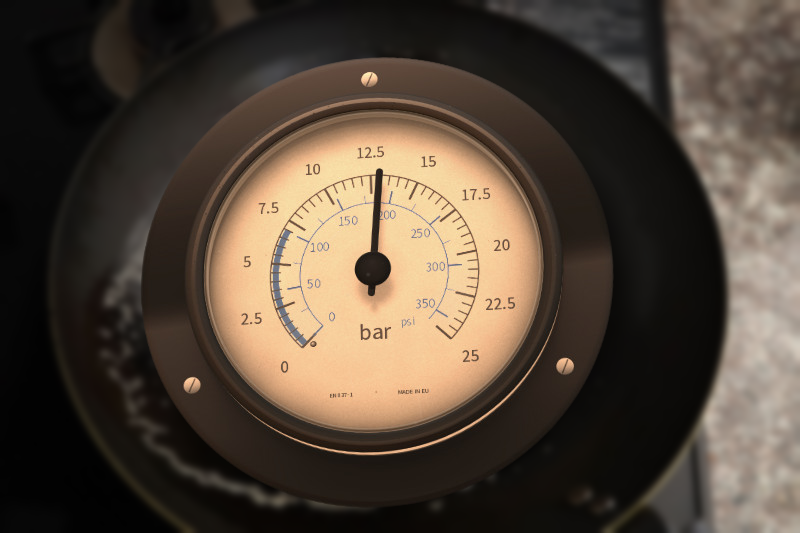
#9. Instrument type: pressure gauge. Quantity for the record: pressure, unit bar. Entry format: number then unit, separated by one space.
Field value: 13 bar
